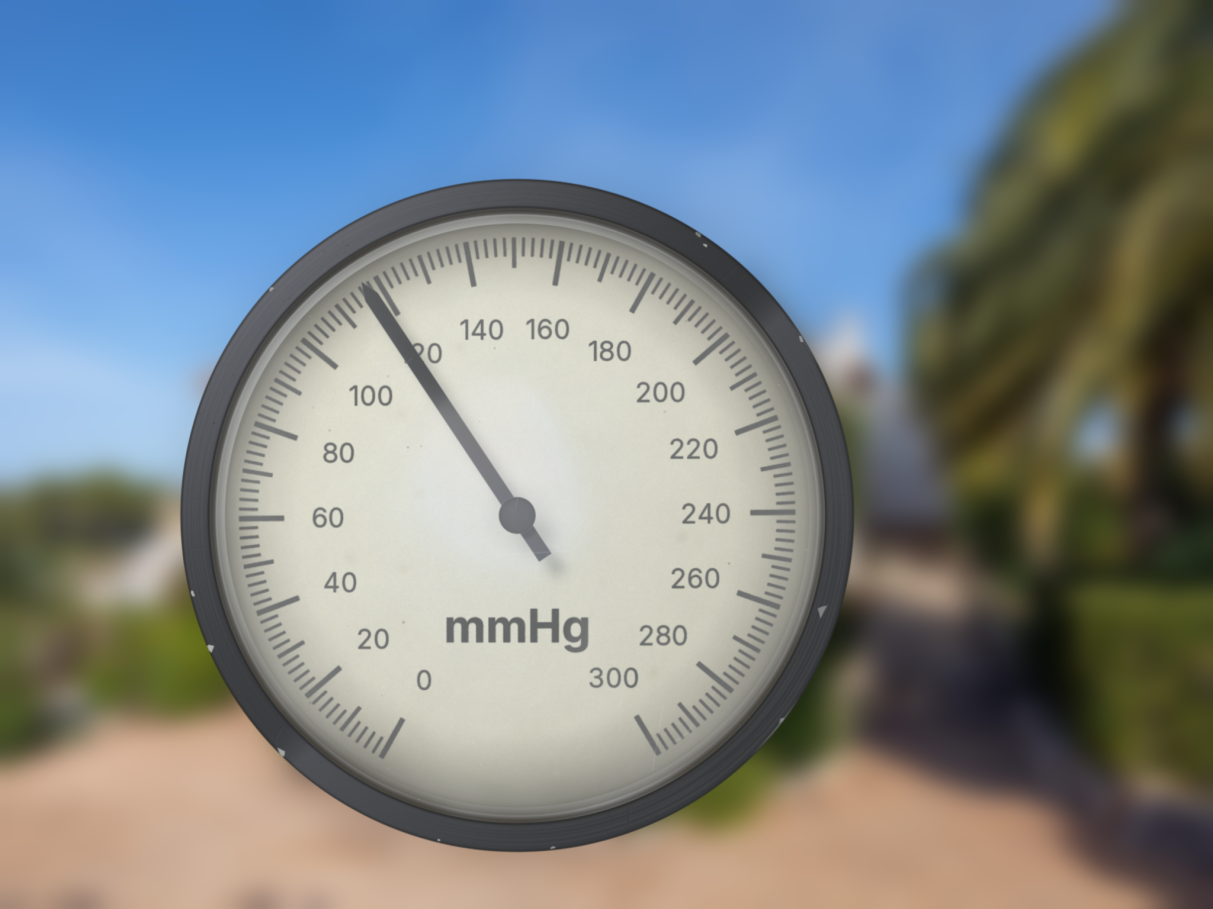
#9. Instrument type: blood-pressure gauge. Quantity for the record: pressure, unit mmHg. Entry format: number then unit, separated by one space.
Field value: 117 mmHg
